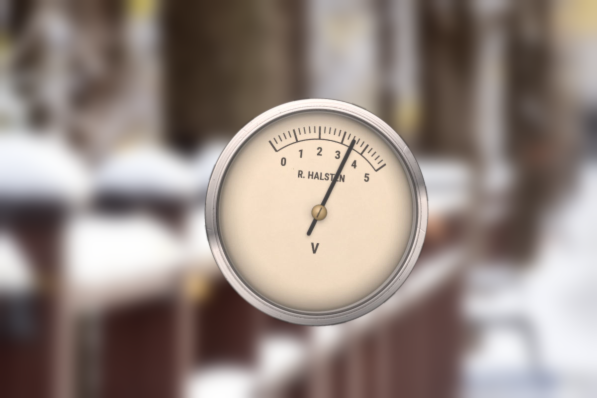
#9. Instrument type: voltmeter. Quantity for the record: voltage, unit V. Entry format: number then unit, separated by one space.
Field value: 3.4 V
